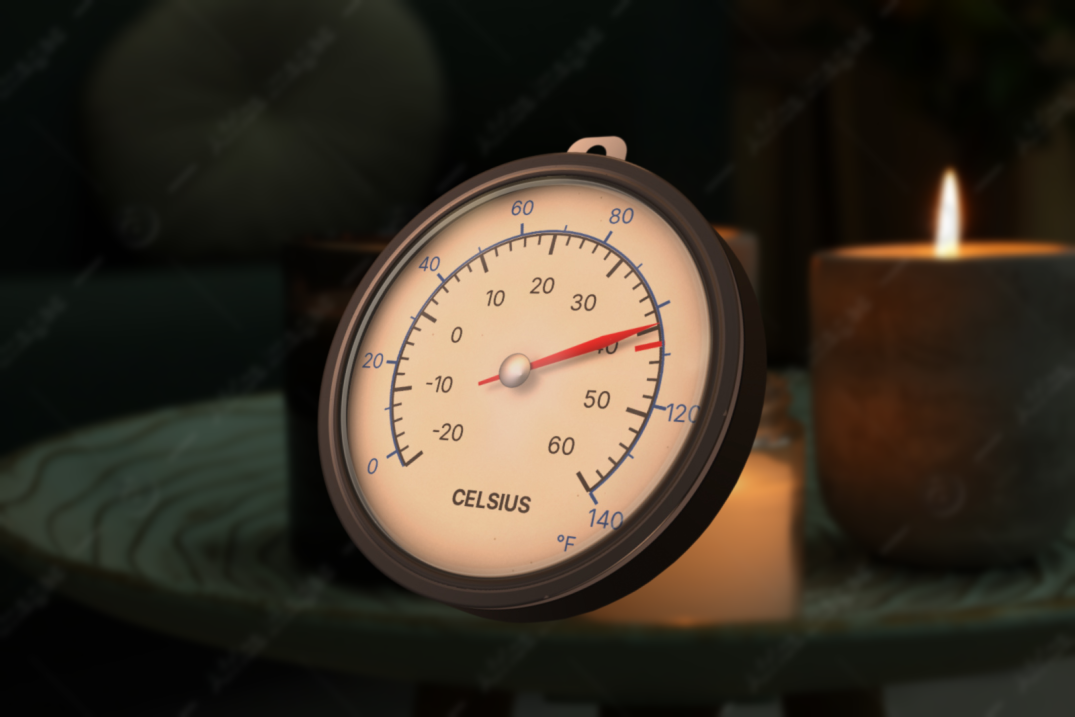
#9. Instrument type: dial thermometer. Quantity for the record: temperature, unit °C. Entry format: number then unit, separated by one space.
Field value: 40 °C
